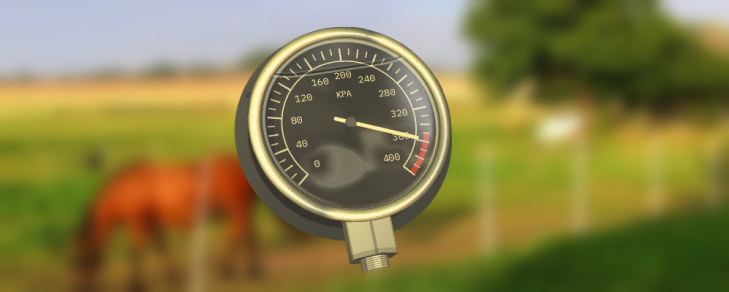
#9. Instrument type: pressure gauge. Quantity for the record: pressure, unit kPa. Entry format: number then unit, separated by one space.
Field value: 360 kPa
